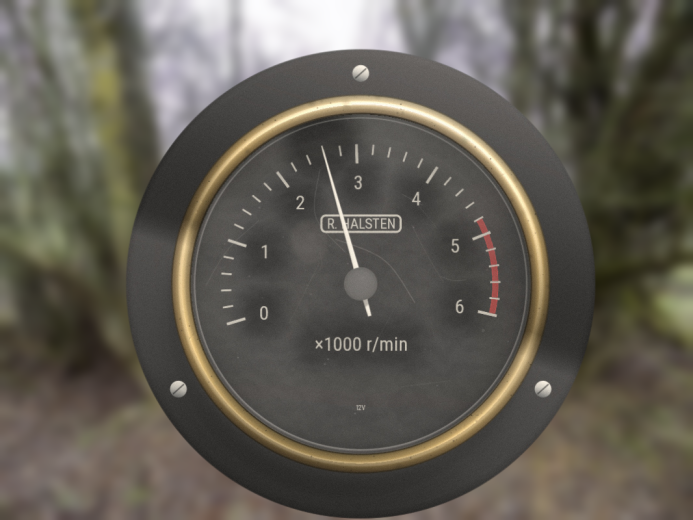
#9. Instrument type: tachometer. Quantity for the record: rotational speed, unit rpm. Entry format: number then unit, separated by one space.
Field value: 2600 rpm
